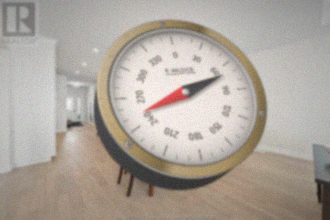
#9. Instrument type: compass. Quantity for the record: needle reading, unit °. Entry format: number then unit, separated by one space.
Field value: 250 °
